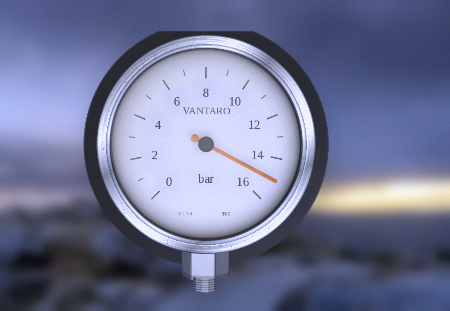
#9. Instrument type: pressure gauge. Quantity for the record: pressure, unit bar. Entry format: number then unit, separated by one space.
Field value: 15 bar
